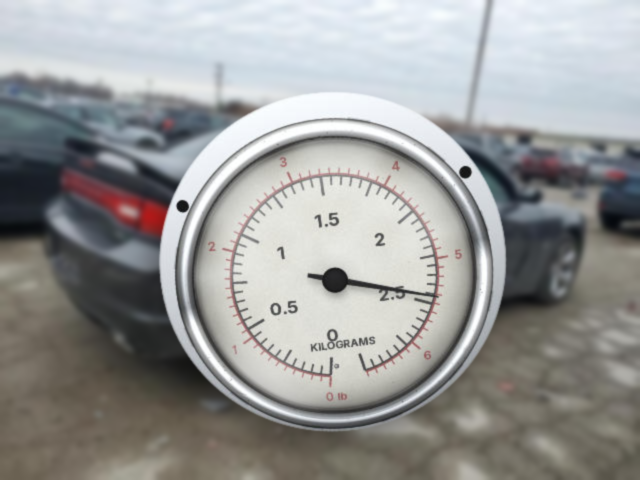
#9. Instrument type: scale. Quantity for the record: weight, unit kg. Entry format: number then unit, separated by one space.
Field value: 2.45 kg
